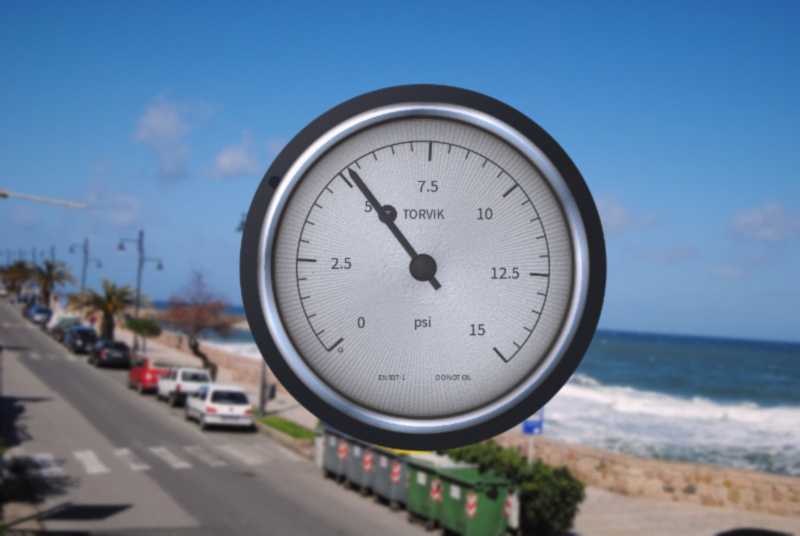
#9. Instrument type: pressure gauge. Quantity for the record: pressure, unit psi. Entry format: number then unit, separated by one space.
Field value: 5.25 psi
